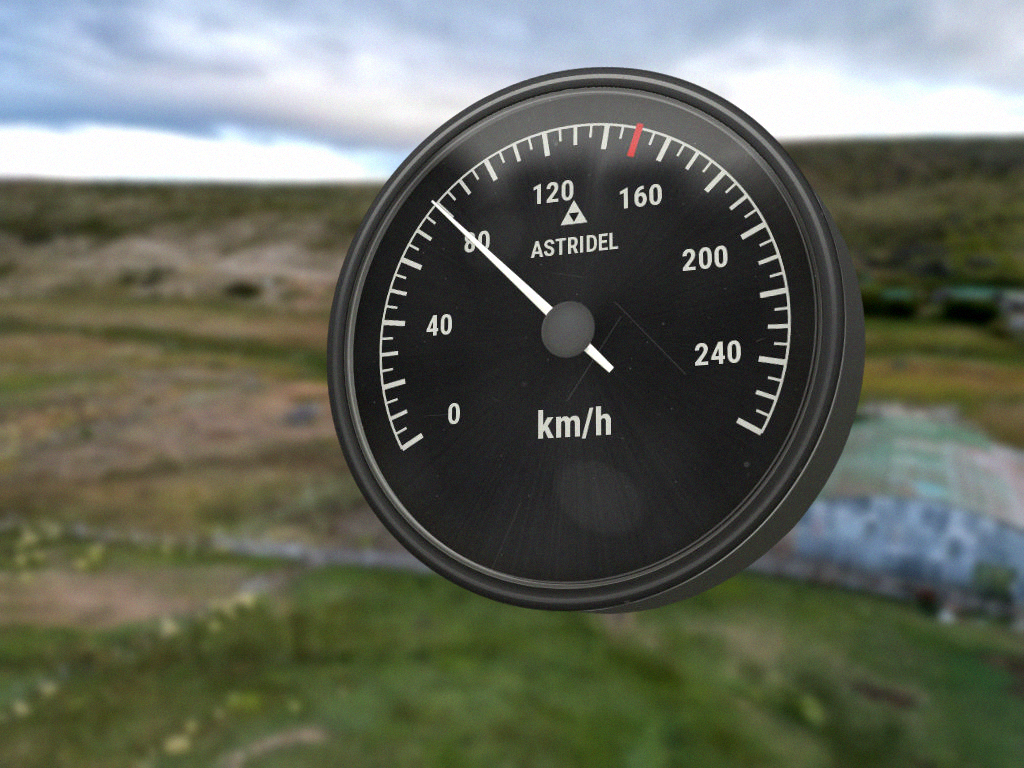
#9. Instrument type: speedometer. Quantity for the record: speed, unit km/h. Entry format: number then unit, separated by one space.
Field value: 80 km/h
